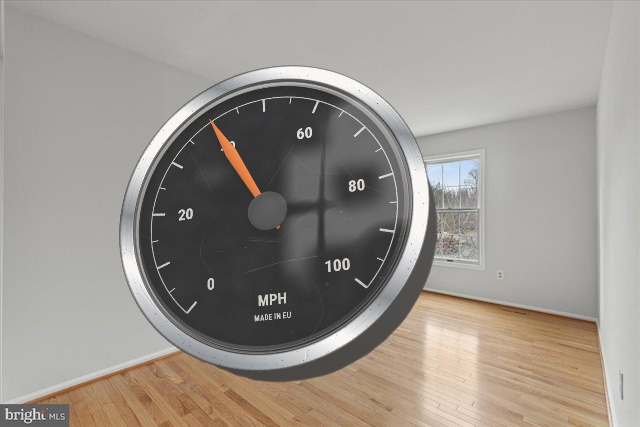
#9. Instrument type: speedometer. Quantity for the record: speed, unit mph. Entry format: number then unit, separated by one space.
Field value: 40 mph
